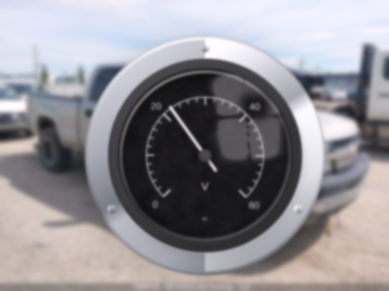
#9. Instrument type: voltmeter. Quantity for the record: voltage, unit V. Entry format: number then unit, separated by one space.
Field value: 22 V
